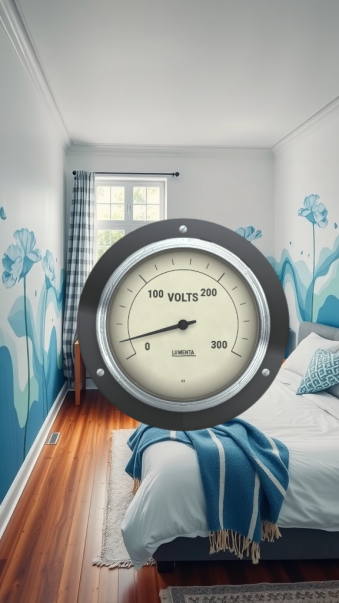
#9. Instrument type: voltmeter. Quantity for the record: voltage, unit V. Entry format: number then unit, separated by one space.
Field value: 20 V
